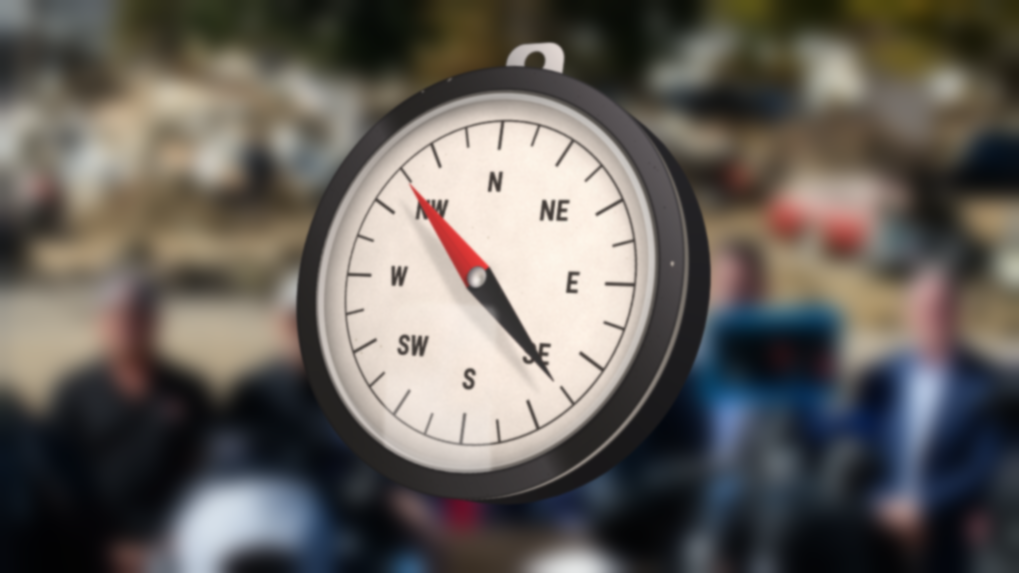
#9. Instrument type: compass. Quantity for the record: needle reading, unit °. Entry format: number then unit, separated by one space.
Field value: 315 °
